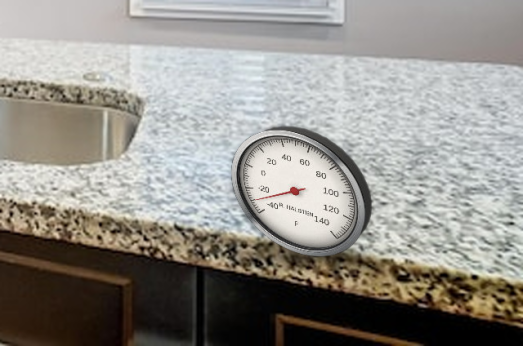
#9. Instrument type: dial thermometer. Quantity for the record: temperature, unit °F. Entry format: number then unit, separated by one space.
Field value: -30 °F
